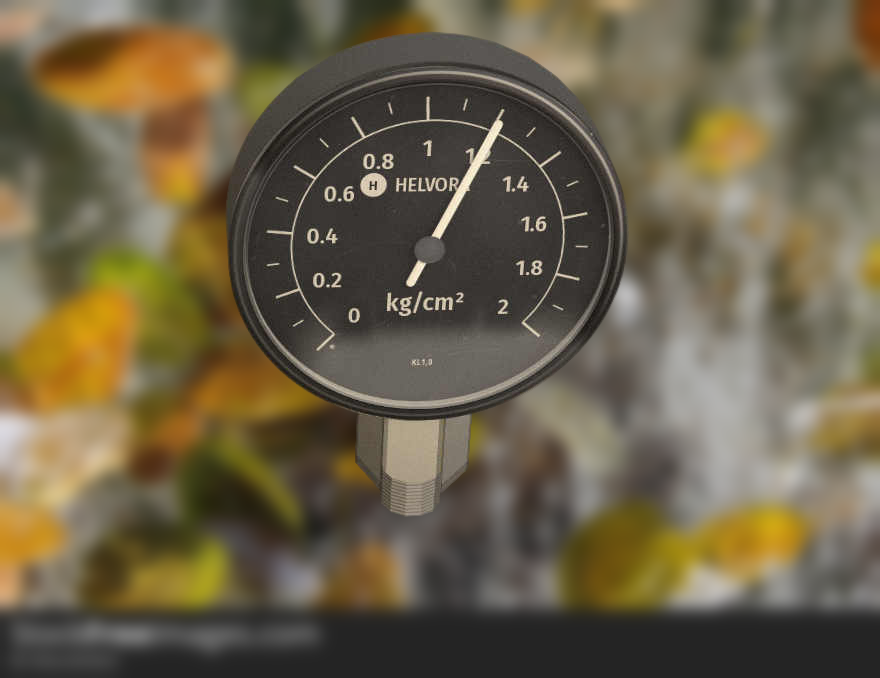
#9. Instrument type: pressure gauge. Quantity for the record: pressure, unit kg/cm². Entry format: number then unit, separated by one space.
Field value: 1.2 kg/cm²
